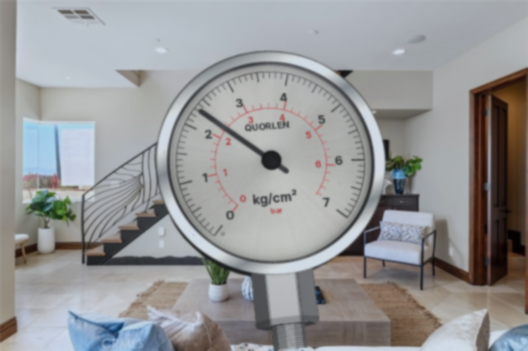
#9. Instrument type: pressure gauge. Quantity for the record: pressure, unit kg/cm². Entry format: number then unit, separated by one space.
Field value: 2.3 kg/cm²
